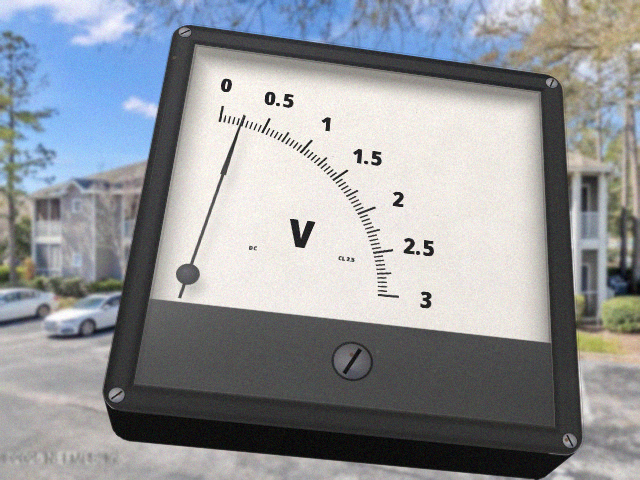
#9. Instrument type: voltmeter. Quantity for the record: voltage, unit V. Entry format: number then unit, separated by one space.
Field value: 0.25 V
